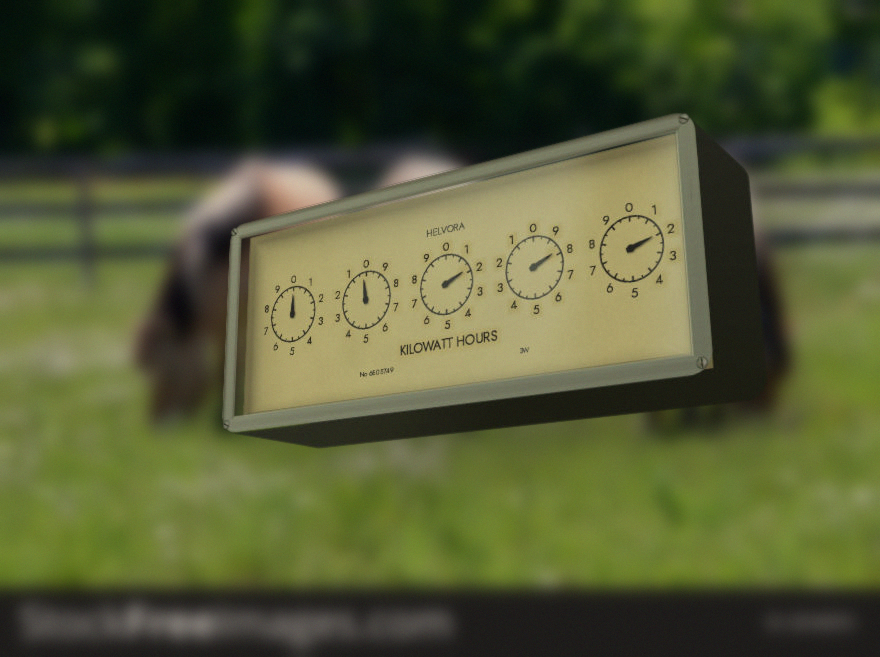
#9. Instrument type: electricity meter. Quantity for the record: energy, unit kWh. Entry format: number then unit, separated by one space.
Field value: 182 kWh
